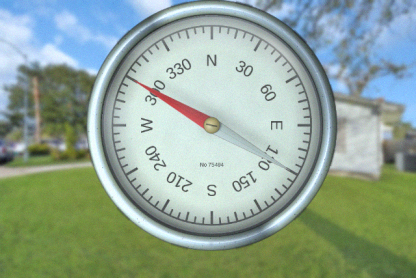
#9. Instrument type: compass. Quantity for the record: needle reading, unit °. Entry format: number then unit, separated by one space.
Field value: 300 °
